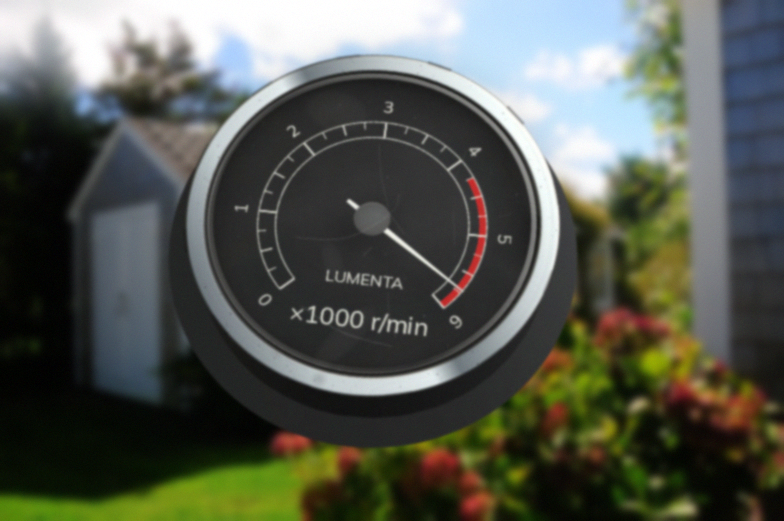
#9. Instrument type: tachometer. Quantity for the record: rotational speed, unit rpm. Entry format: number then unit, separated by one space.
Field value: 5750 rpm
